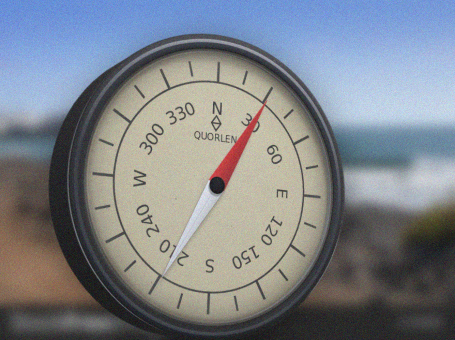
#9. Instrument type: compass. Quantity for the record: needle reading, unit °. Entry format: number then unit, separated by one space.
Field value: 30 °
